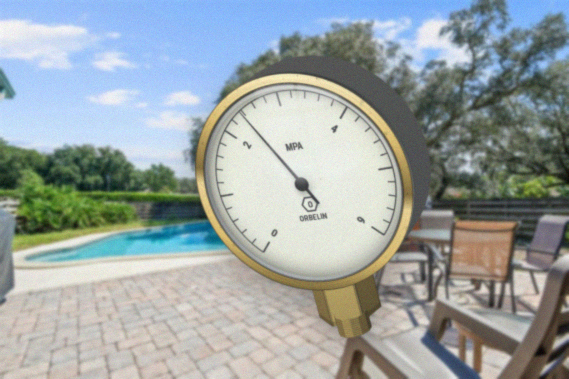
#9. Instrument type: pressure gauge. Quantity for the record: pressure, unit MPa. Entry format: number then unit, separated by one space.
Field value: 2.4 MPa
